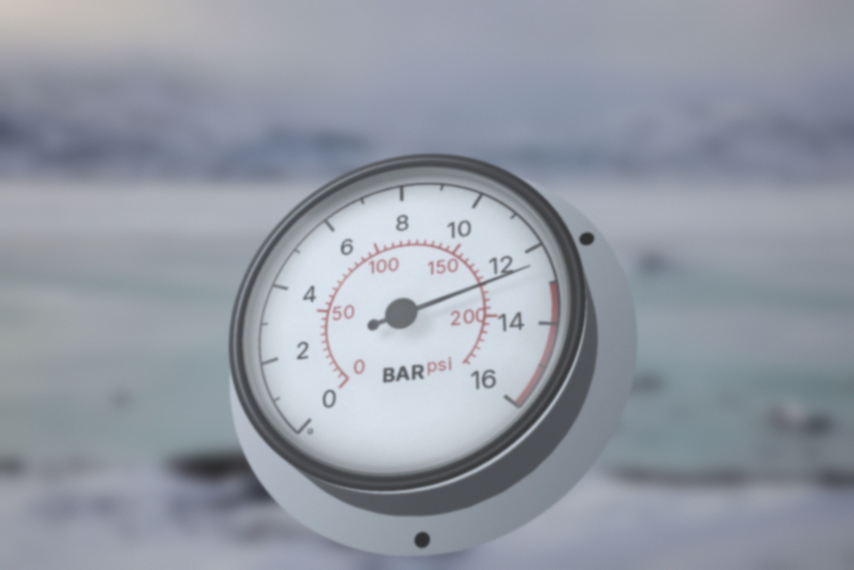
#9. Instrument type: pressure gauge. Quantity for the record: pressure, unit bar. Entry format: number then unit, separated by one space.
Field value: 12.5 bar
